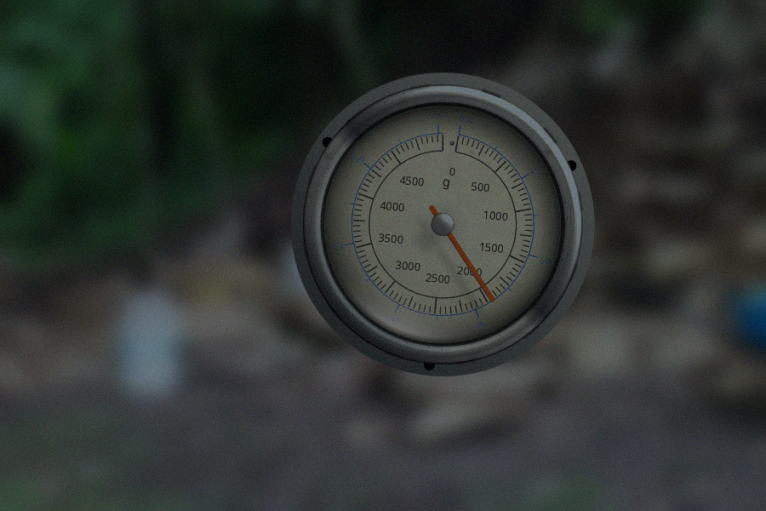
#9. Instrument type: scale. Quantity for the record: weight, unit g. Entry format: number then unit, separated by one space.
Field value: 1950 g
